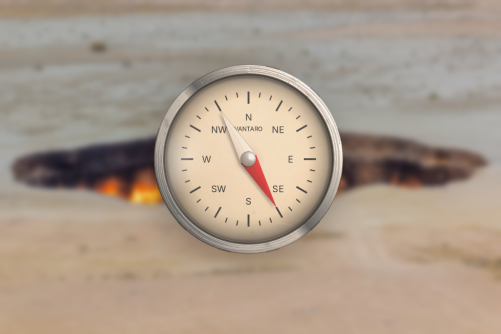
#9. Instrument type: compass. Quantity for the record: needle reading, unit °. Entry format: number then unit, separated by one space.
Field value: 150 °
